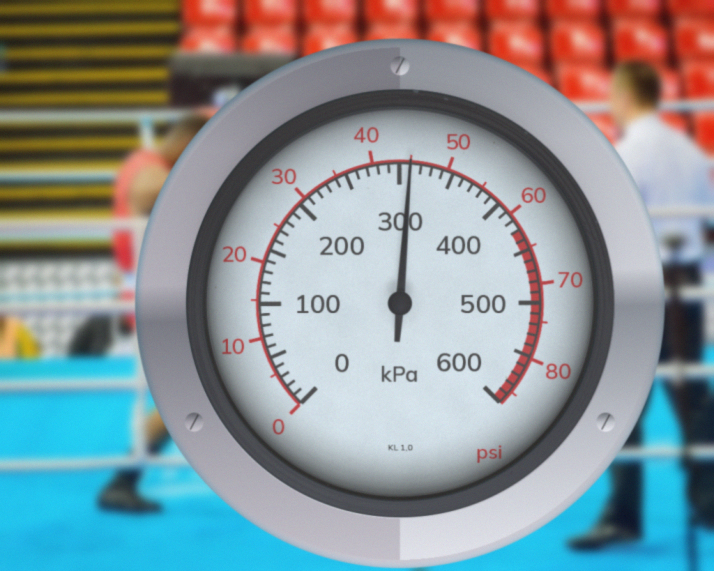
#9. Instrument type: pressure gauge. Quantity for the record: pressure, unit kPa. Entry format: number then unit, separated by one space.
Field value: 310 kPa
